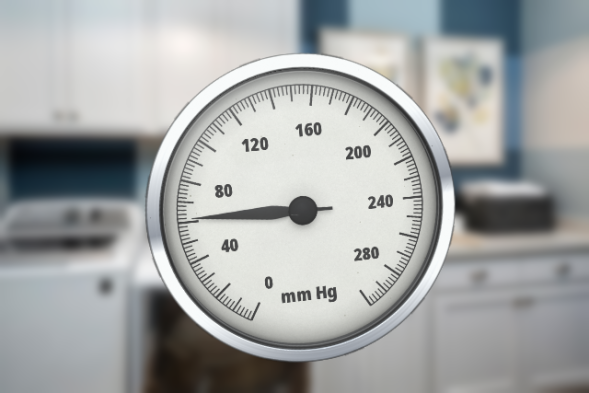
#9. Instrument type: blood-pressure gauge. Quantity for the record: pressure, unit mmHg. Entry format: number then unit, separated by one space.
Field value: 62 mmHg
